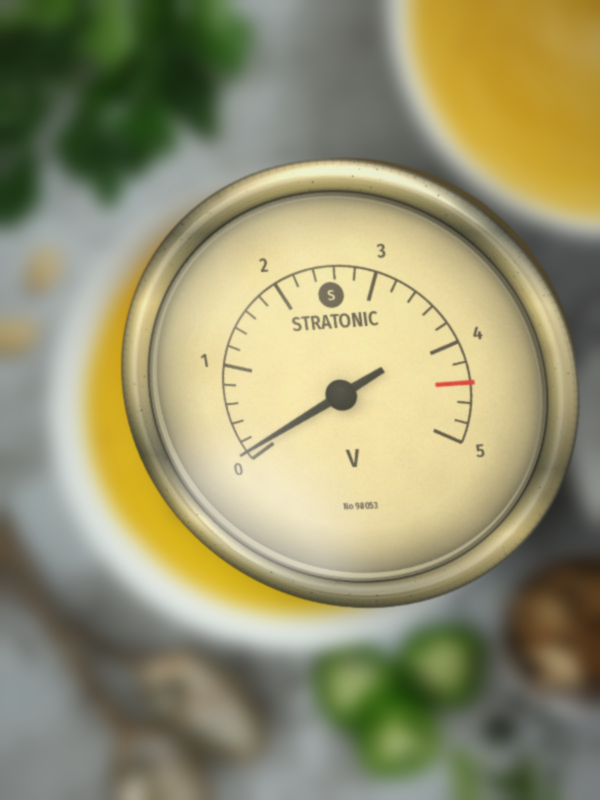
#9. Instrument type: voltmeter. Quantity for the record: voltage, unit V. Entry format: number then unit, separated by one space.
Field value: 0.1 V
